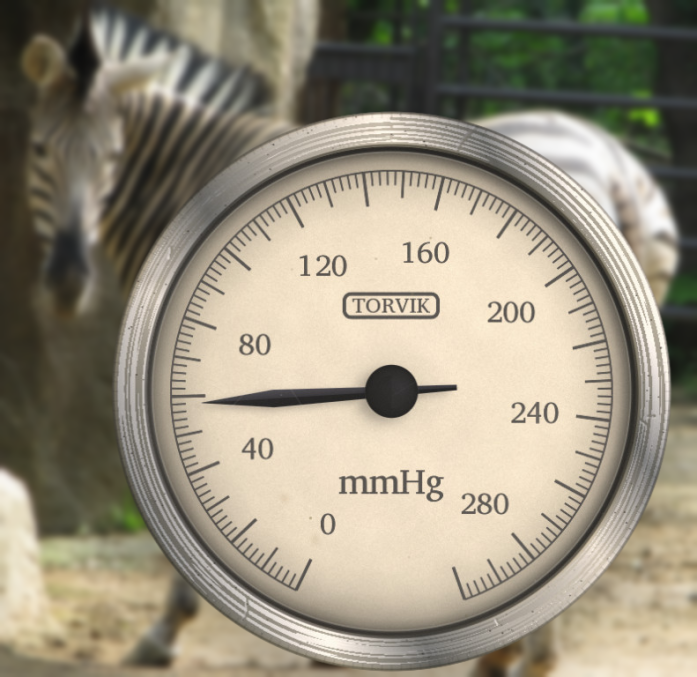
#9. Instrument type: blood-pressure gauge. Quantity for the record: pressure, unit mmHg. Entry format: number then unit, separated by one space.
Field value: 58 mmHg
